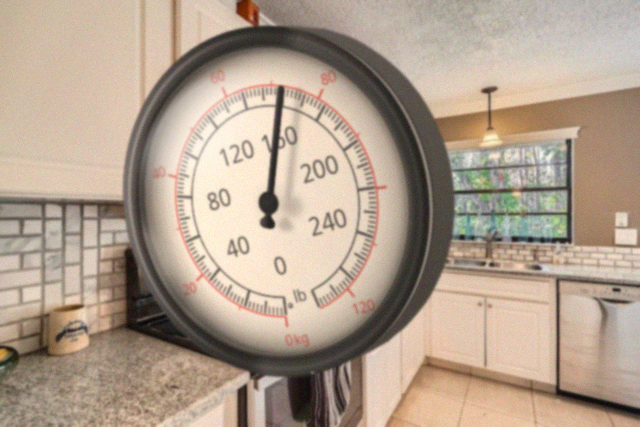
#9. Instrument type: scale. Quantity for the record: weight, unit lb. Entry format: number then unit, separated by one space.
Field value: 160 lb
